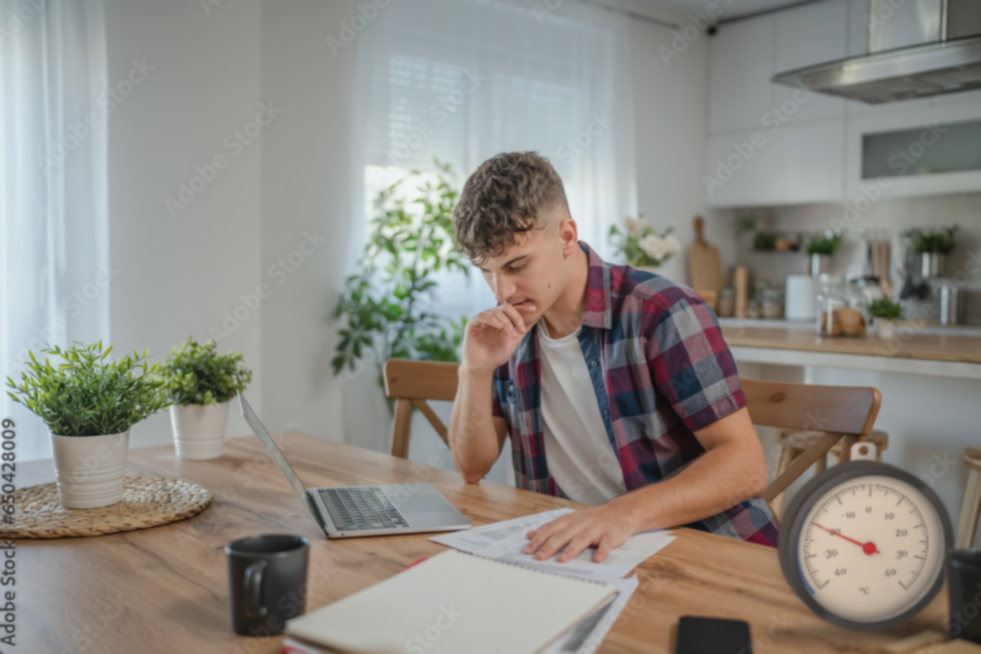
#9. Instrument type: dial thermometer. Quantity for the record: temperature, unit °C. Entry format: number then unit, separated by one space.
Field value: -20 °C
